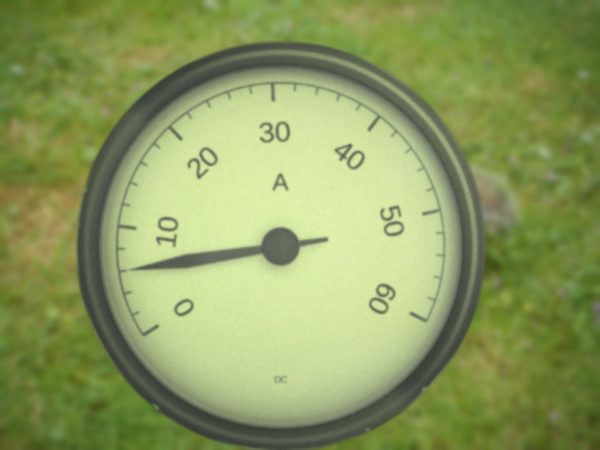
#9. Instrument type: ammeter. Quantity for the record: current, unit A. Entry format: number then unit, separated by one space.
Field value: 6 A
